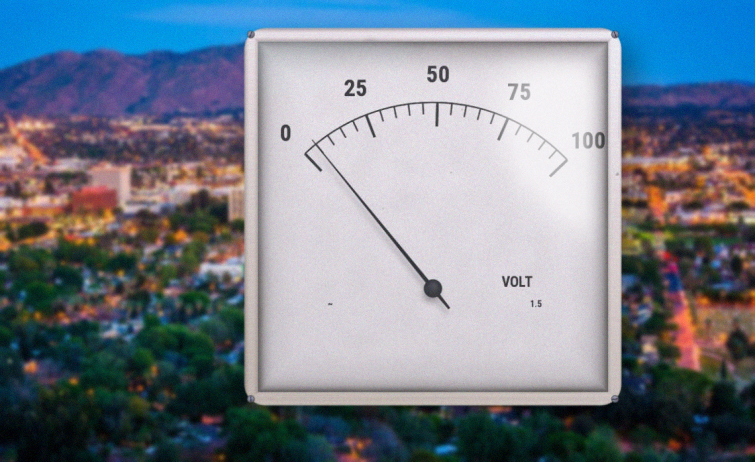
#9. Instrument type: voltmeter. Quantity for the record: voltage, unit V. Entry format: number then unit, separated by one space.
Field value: 5 V
